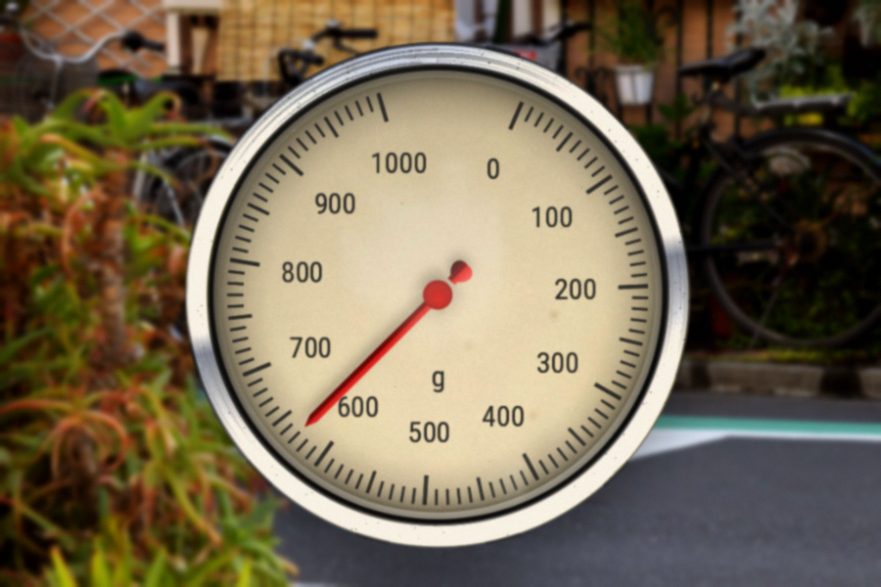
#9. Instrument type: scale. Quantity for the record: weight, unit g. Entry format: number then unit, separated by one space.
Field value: 630 g
